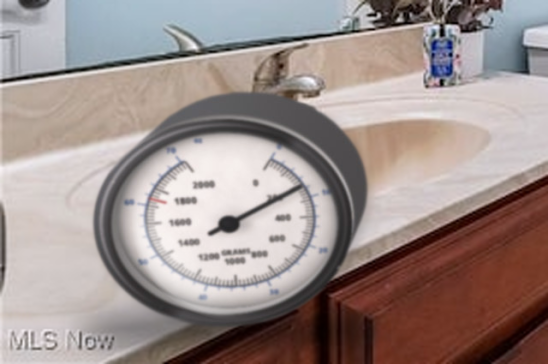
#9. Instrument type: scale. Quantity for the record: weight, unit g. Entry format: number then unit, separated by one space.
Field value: 200 g
